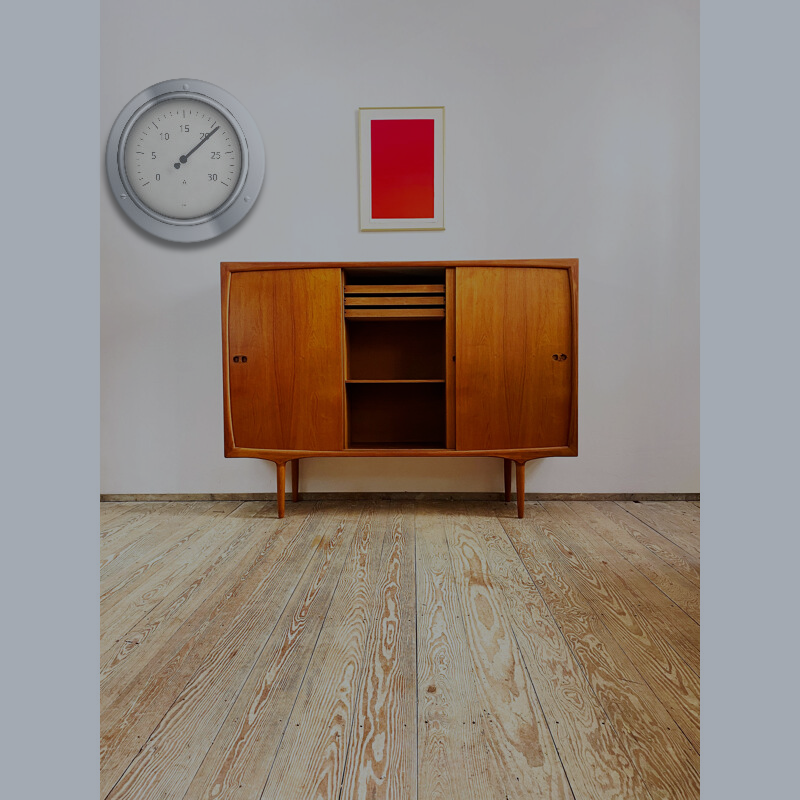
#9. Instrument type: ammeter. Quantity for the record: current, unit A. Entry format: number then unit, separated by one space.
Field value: 21 A
